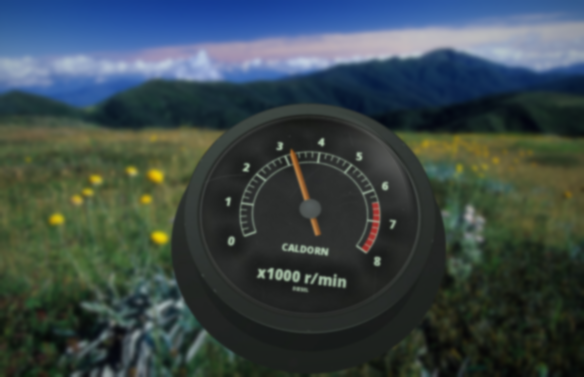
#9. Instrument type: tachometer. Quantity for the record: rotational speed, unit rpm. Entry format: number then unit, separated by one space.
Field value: 3200 rpm
